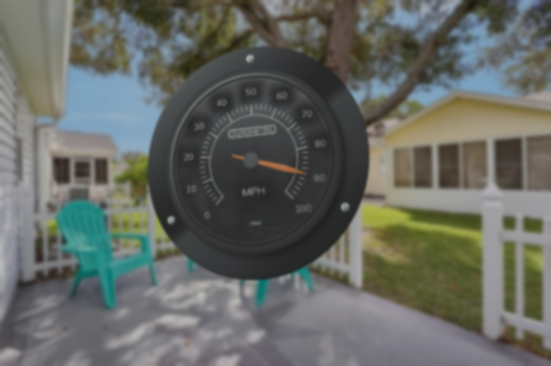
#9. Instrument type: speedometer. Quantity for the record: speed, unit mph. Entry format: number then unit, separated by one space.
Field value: 90 mph
